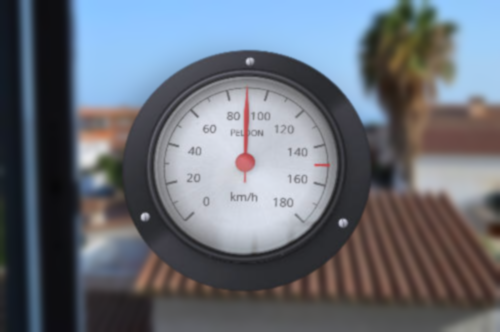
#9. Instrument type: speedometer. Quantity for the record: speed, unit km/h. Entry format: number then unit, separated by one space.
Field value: 90 km/h
